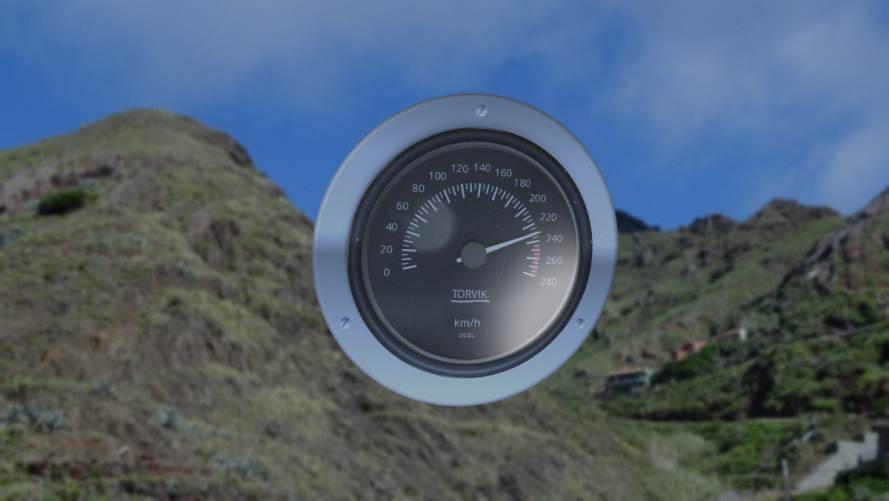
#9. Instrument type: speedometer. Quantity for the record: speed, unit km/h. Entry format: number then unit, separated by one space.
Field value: 230 km/h
